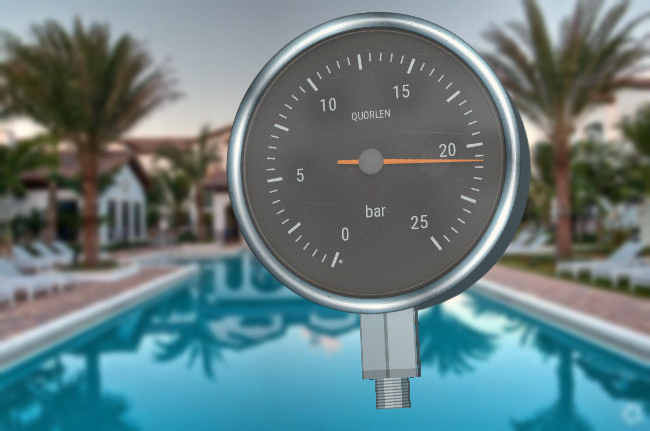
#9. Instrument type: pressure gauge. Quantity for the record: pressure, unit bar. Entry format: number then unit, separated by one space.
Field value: 20.75 bar
